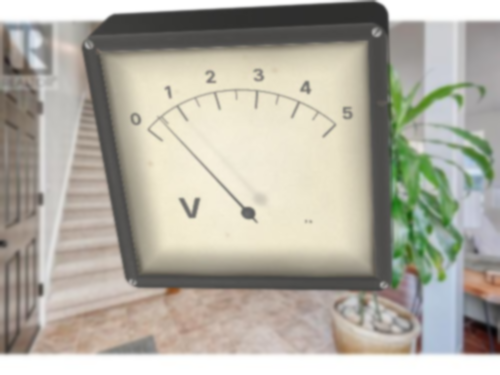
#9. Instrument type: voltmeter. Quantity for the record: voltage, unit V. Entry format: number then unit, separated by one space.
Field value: 0.5 V
